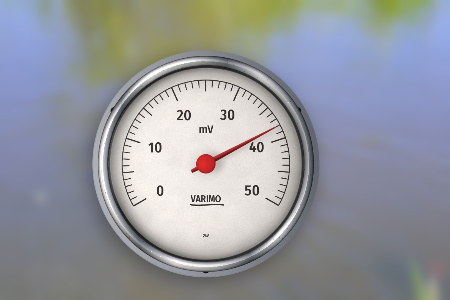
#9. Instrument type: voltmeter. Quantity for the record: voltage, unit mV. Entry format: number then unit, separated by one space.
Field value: 38 mV
